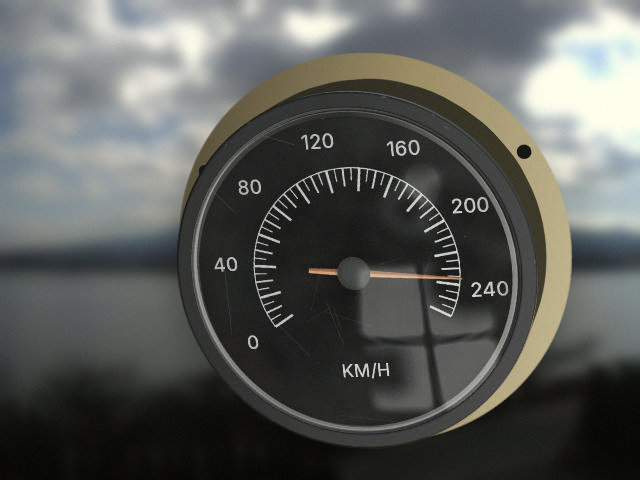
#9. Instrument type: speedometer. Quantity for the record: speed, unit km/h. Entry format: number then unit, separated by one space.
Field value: 235 km/h
